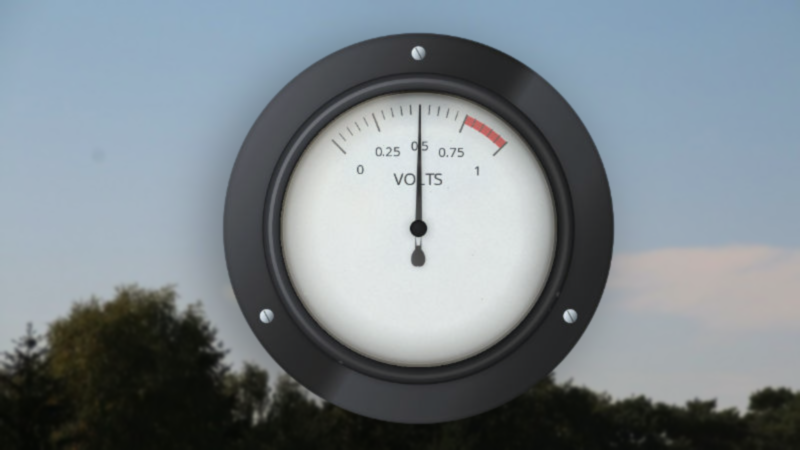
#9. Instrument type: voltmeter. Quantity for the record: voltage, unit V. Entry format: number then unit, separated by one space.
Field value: 0.5 V
